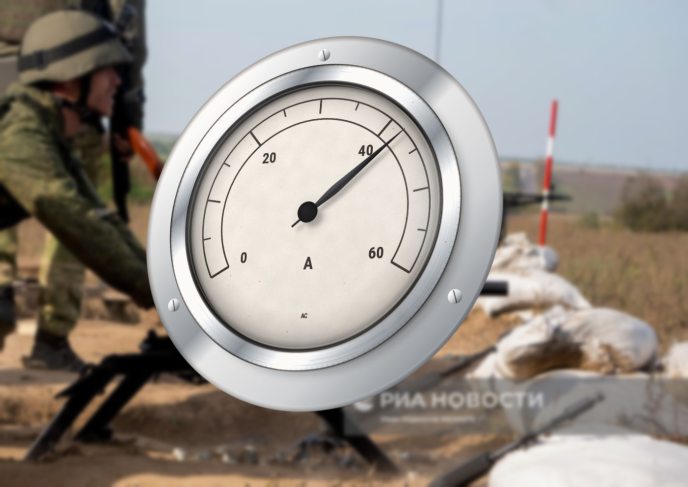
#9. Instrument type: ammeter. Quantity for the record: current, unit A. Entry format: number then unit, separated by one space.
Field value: 42.5 A
